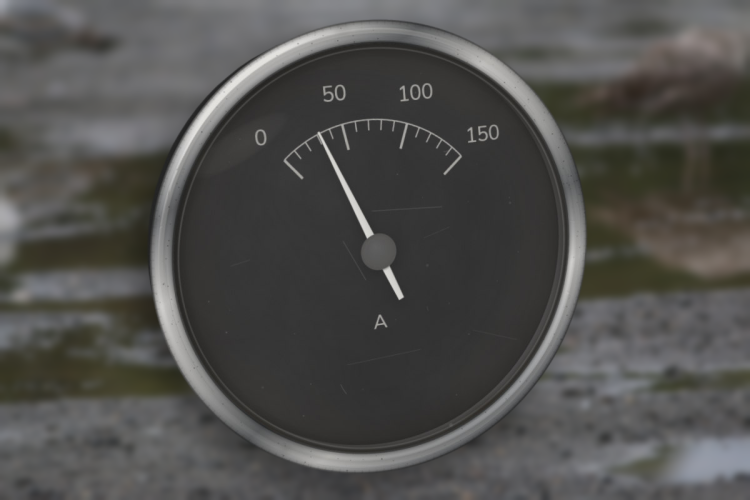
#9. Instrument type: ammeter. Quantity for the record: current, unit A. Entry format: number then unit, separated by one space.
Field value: 30 A
